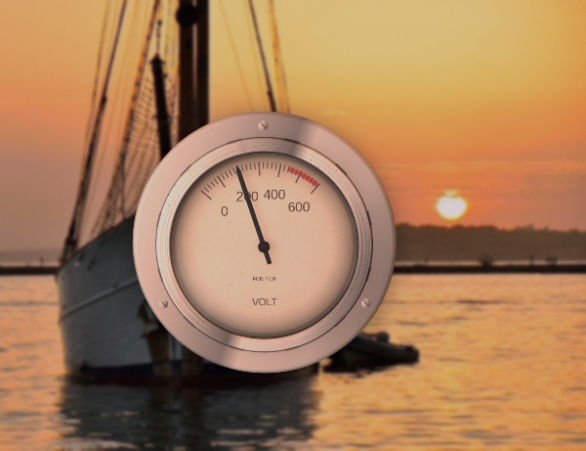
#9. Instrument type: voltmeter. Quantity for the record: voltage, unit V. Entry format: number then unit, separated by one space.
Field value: 200 V
